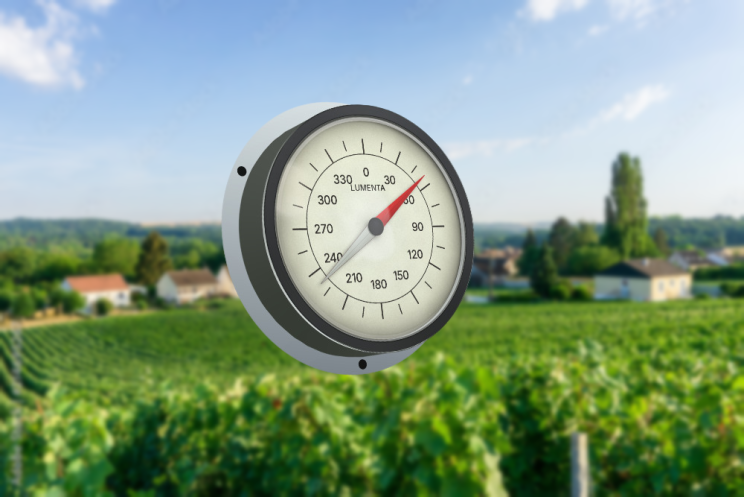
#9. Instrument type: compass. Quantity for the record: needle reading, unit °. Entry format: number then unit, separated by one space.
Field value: 52.5 °
